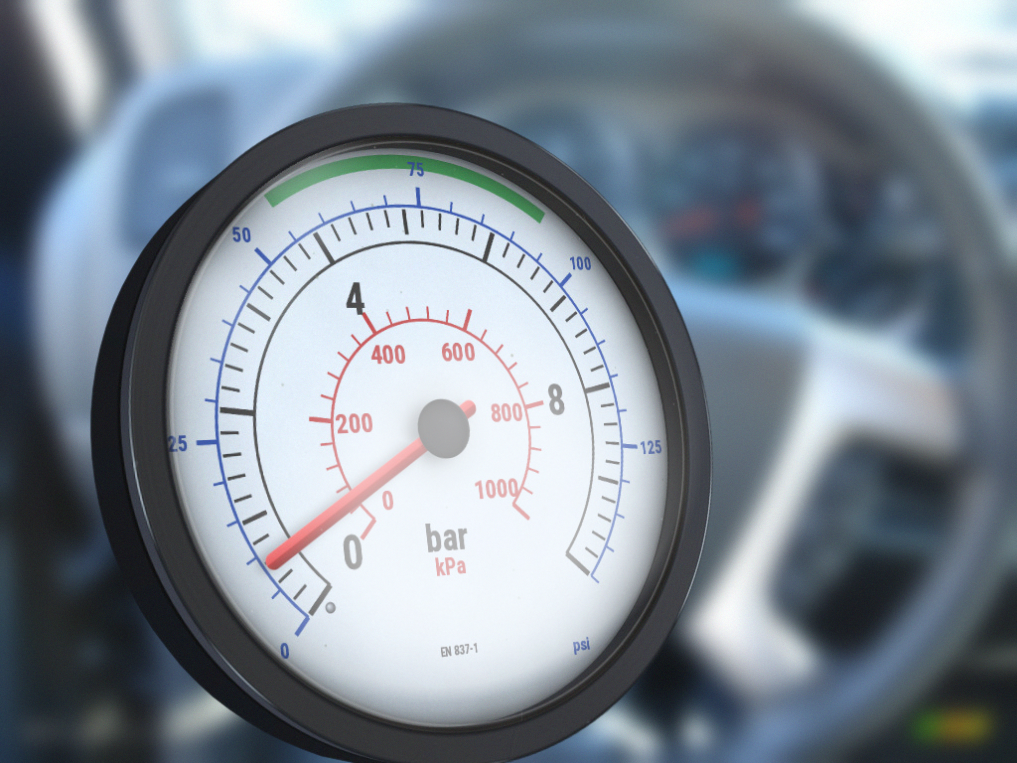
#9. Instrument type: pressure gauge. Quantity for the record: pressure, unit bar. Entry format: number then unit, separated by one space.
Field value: 0.6 bar
